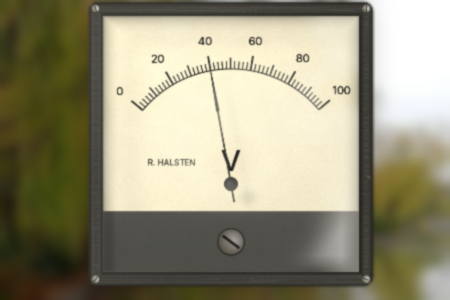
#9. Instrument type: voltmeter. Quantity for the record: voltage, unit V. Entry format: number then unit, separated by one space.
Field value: 40 V
